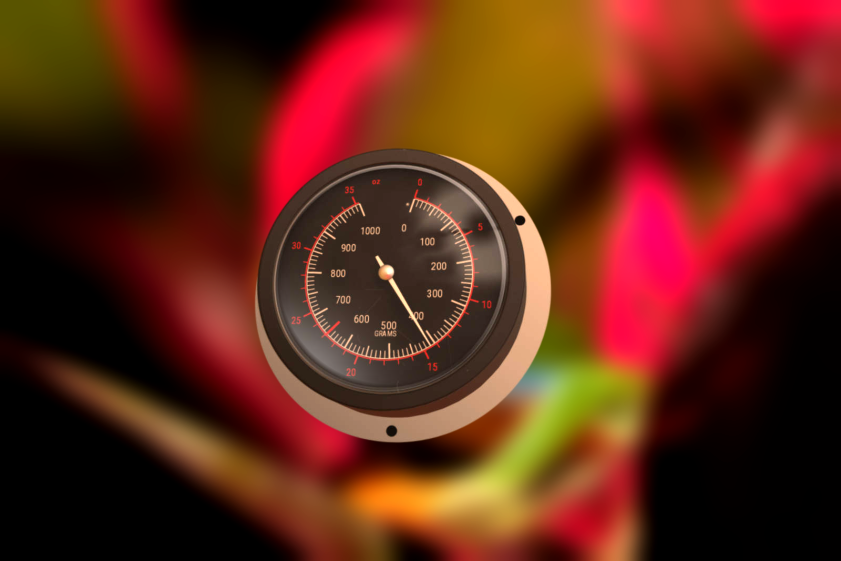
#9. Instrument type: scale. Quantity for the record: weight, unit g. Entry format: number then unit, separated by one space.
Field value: 410 g
